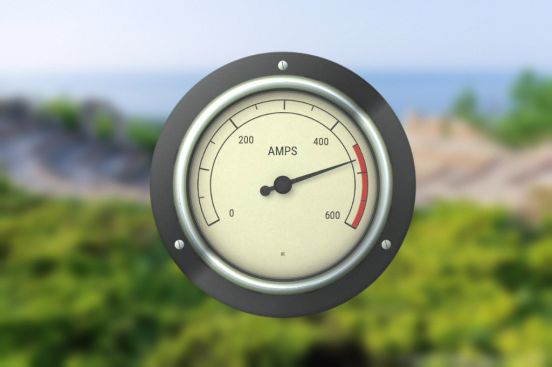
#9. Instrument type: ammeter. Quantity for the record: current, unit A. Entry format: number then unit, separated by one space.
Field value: 475 A
